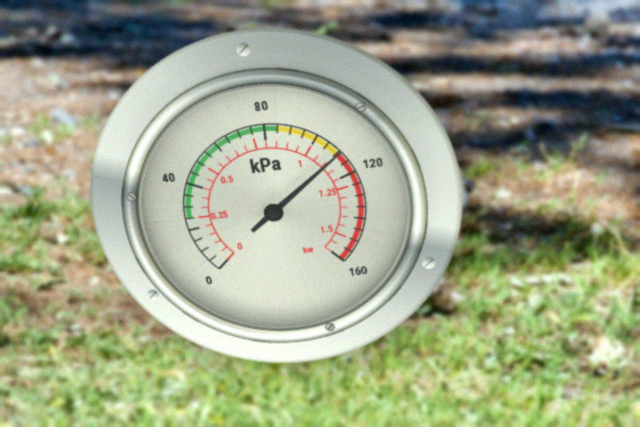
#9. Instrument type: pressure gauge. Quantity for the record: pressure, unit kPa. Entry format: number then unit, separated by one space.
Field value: 110 kPa
